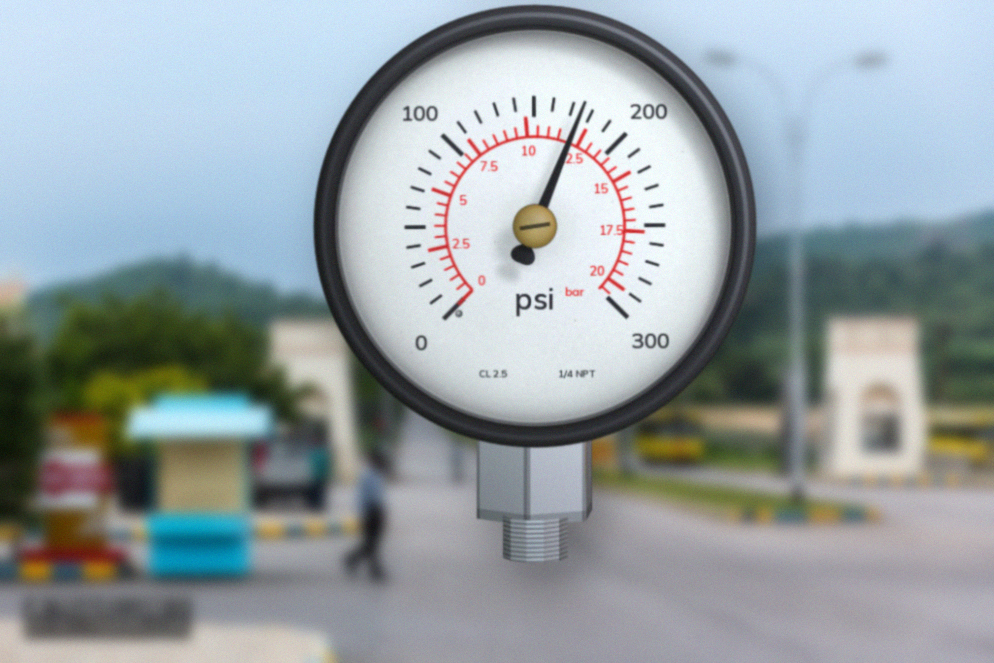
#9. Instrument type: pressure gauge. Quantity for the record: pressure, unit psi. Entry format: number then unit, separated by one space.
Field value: 175 psi
